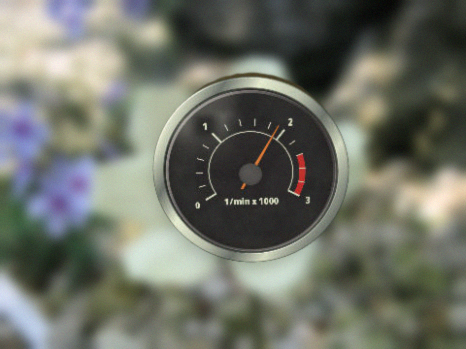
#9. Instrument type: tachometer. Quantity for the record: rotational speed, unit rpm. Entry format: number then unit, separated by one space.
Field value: 1900 rpm
